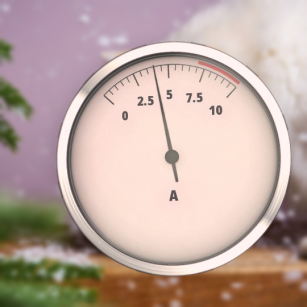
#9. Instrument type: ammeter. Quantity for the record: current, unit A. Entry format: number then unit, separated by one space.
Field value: 4 A
